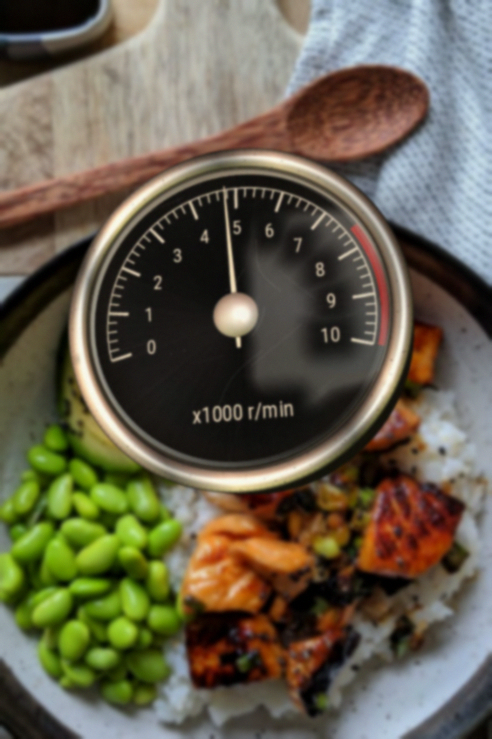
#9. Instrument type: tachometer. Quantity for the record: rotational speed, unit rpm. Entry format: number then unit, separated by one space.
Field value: 4800 rpm
